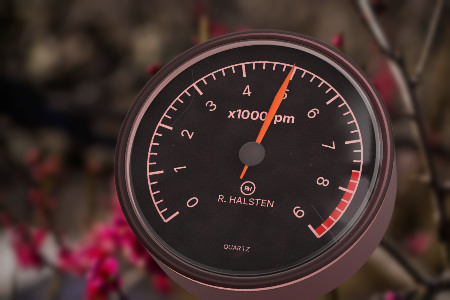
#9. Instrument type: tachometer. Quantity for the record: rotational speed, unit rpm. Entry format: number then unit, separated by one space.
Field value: 5000 rpm
